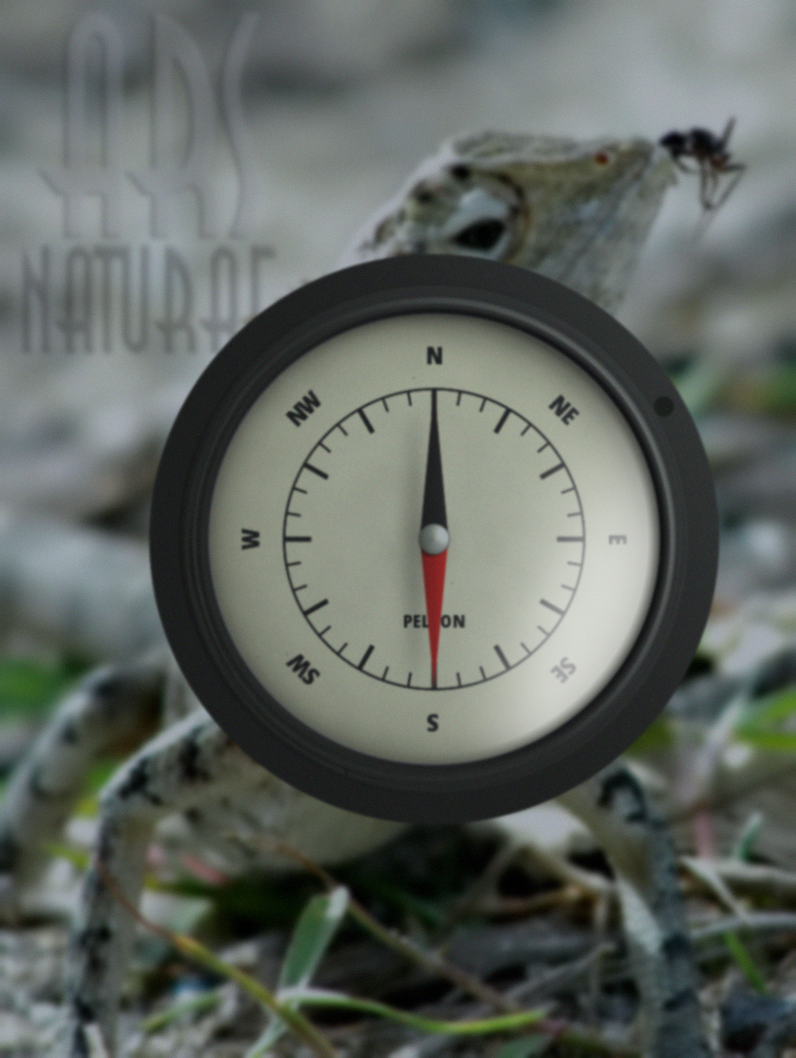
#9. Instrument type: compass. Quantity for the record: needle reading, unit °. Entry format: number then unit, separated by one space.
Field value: 180 °
